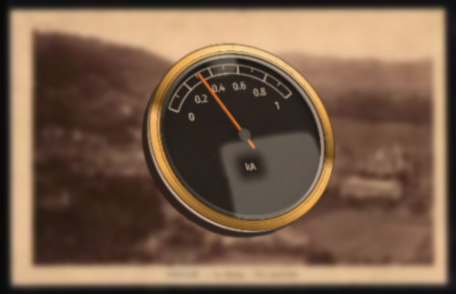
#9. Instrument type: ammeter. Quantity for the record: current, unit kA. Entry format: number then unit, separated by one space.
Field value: 0.3 kA
